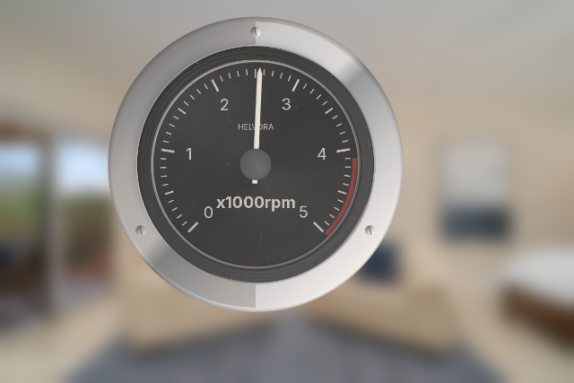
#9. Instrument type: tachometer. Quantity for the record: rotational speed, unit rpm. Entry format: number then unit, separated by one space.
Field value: 2550 rpm
